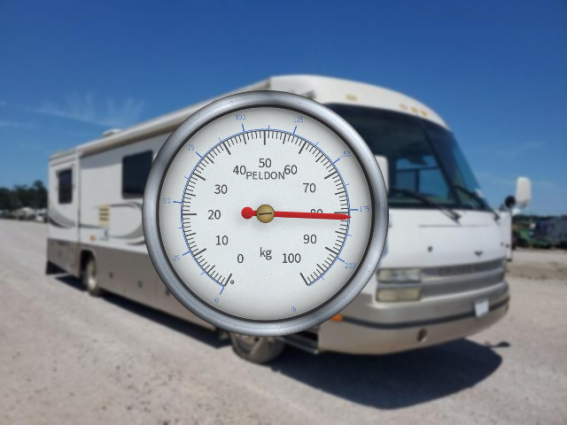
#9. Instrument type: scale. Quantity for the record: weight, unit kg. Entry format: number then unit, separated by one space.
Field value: 81 kg
